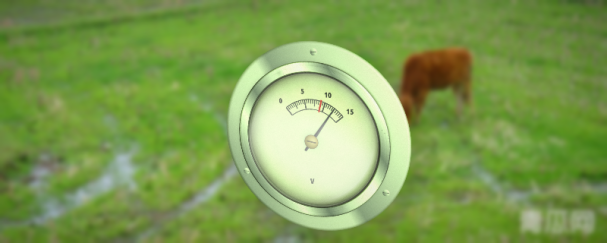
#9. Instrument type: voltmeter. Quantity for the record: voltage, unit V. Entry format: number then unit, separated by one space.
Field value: 12.5 V
